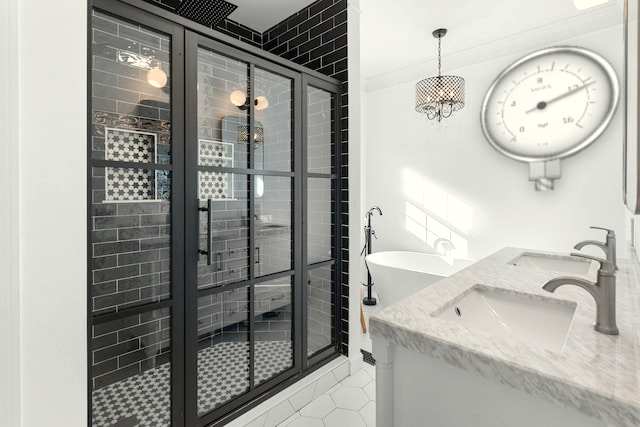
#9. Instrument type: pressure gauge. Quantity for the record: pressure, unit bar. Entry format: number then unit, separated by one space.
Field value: 12.5 bar
